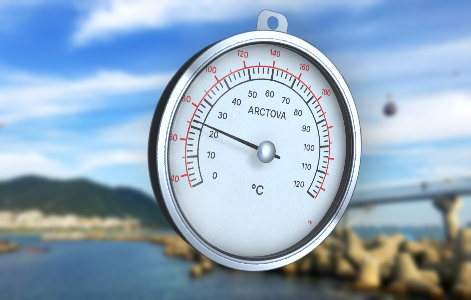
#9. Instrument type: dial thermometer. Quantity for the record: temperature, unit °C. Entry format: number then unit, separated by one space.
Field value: 22 °C
